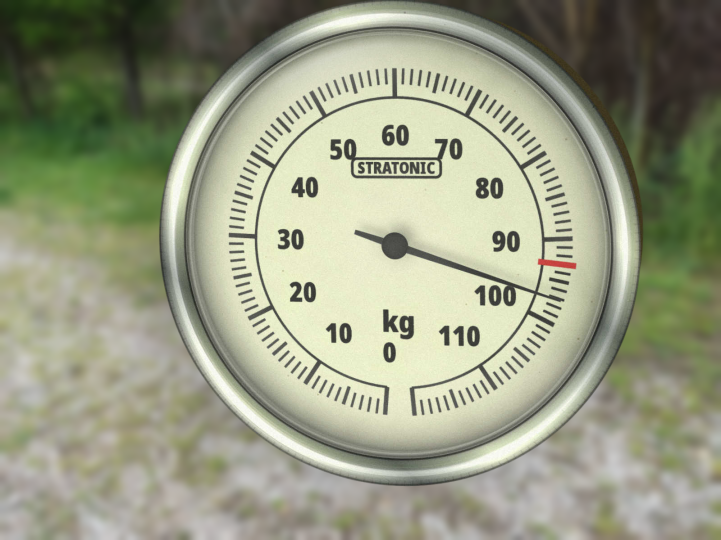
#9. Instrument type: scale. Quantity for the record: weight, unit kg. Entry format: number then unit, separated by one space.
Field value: 97 kg
